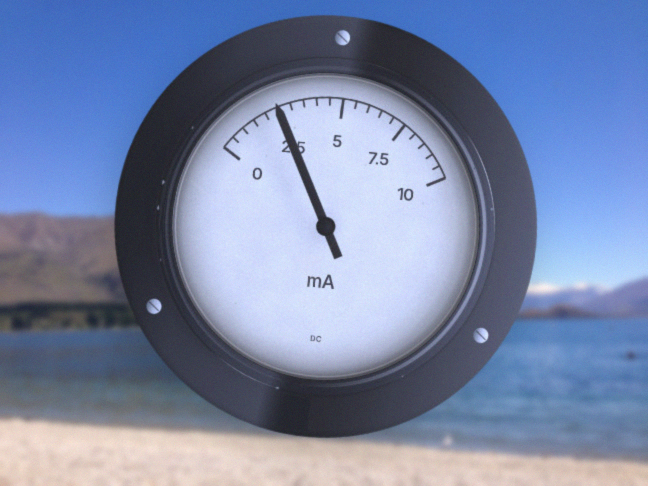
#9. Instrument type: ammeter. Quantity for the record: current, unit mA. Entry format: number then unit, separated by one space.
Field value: 2.5 mA
